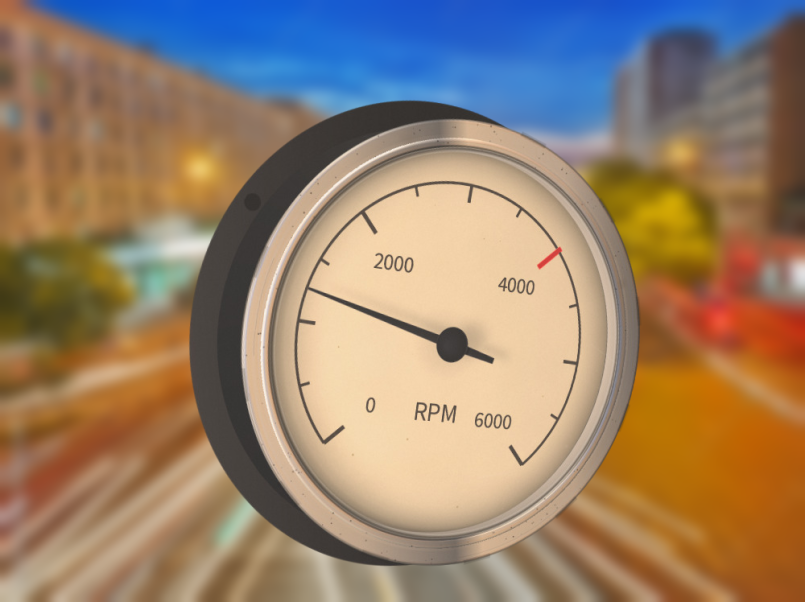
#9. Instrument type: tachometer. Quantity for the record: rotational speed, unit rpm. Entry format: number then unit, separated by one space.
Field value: 1250 rpm
